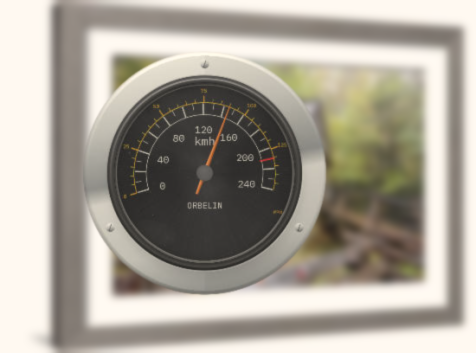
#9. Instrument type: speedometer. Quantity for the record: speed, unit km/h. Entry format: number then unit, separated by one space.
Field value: 145 km/h
